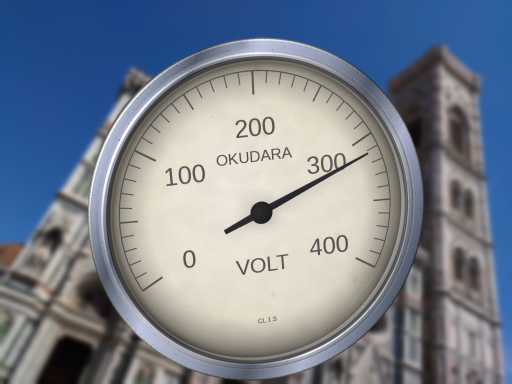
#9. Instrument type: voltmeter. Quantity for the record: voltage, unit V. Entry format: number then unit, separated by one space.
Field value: 310 V
